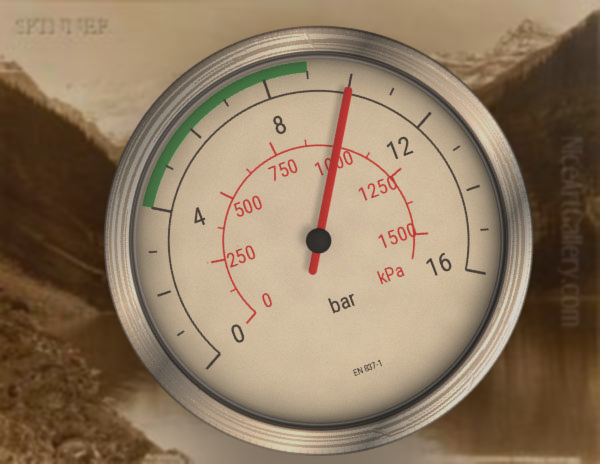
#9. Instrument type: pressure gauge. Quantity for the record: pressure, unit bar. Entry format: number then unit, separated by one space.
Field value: 10 bar
